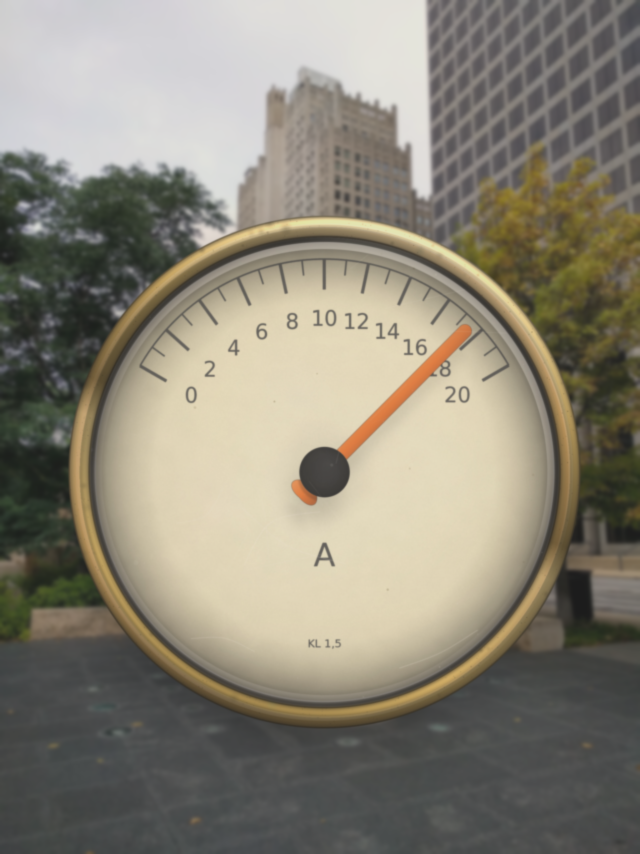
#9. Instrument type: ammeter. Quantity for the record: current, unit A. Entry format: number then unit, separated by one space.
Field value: 17.5 A
